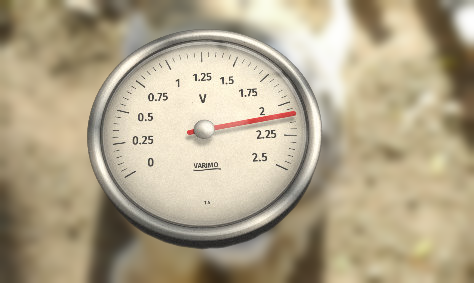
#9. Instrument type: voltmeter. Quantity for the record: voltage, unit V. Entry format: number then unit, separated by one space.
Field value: 2.1 V
